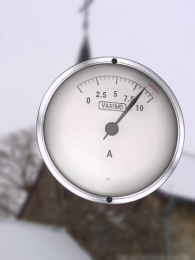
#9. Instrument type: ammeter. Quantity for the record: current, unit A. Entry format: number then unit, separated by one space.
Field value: 8.5 A
